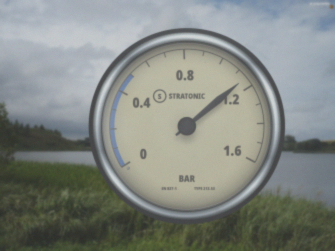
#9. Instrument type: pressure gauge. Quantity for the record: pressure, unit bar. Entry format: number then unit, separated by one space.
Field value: 1.15 bar
